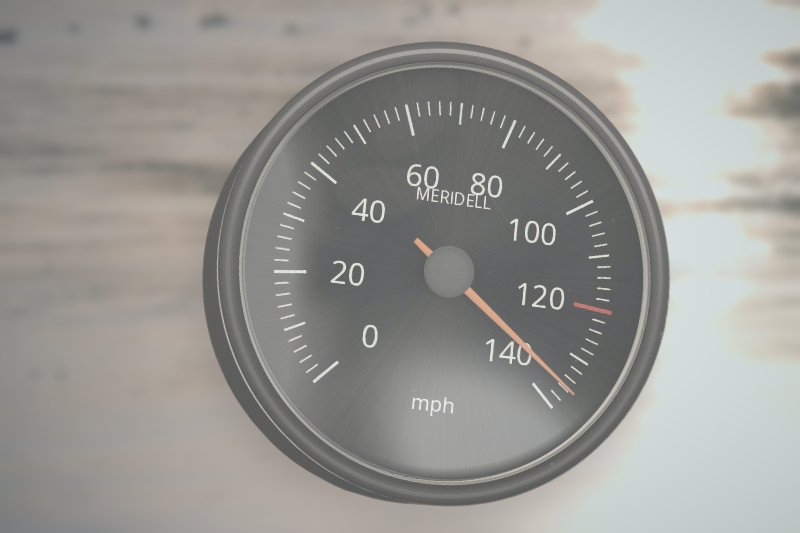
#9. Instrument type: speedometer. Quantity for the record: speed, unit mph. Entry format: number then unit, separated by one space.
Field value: 136 mph
